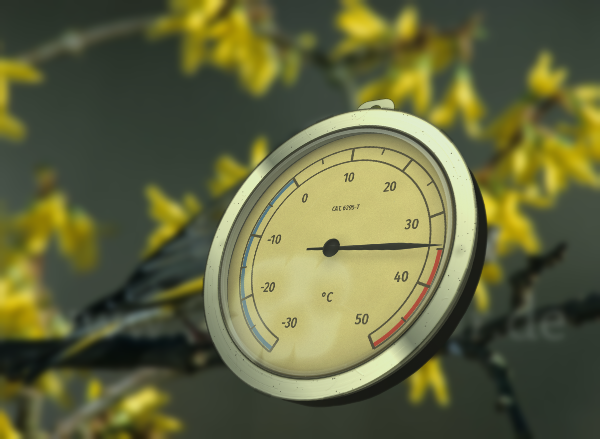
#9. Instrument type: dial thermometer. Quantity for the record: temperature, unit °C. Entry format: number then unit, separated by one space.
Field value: 35 °C
